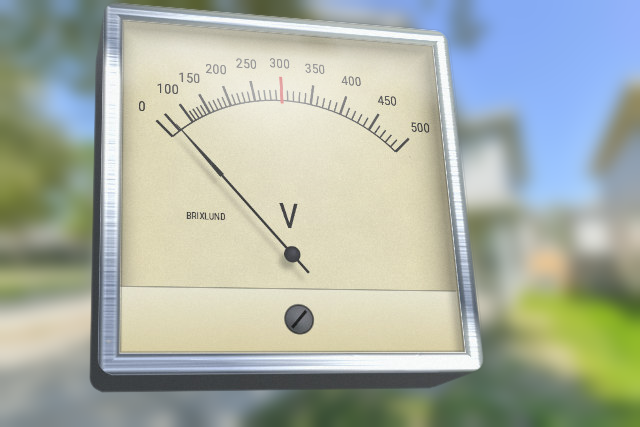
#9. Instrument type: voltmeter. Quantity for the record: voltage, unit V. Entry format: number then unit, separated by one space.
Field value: 50 V
